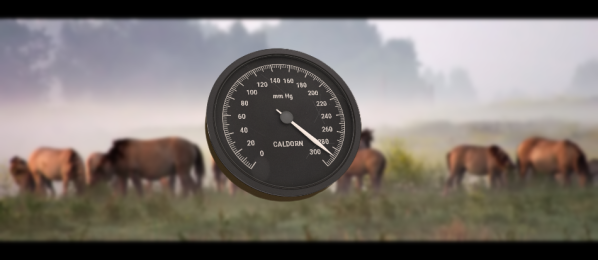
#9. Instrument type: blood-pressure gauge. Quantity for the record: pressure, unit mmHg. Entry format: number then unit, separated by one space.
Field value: 290 mmHg
